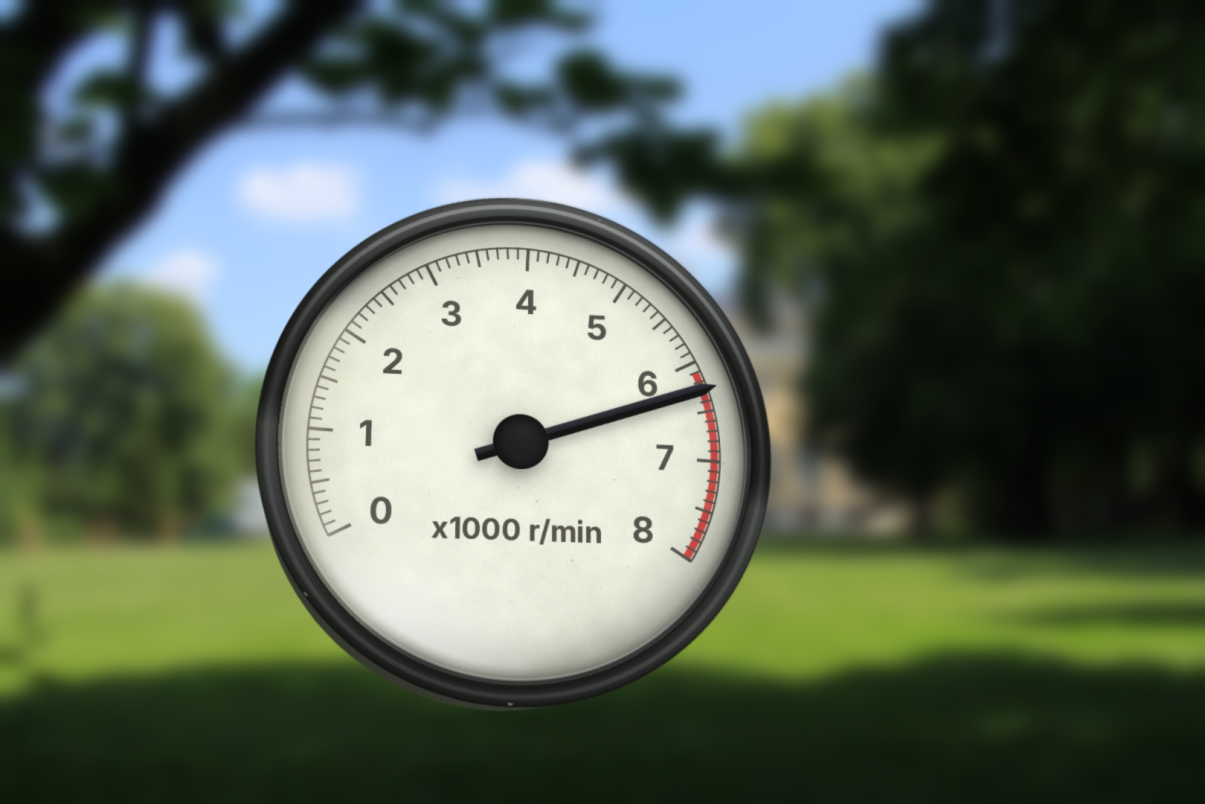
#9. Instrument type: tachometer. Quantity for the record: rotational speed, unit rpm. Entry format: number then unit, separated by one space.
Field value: 6300 rpm
